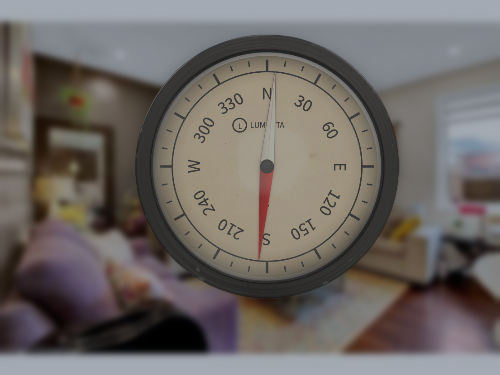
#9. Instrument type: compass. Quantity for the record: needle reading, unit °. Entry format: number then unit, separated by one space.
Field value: 185 °
